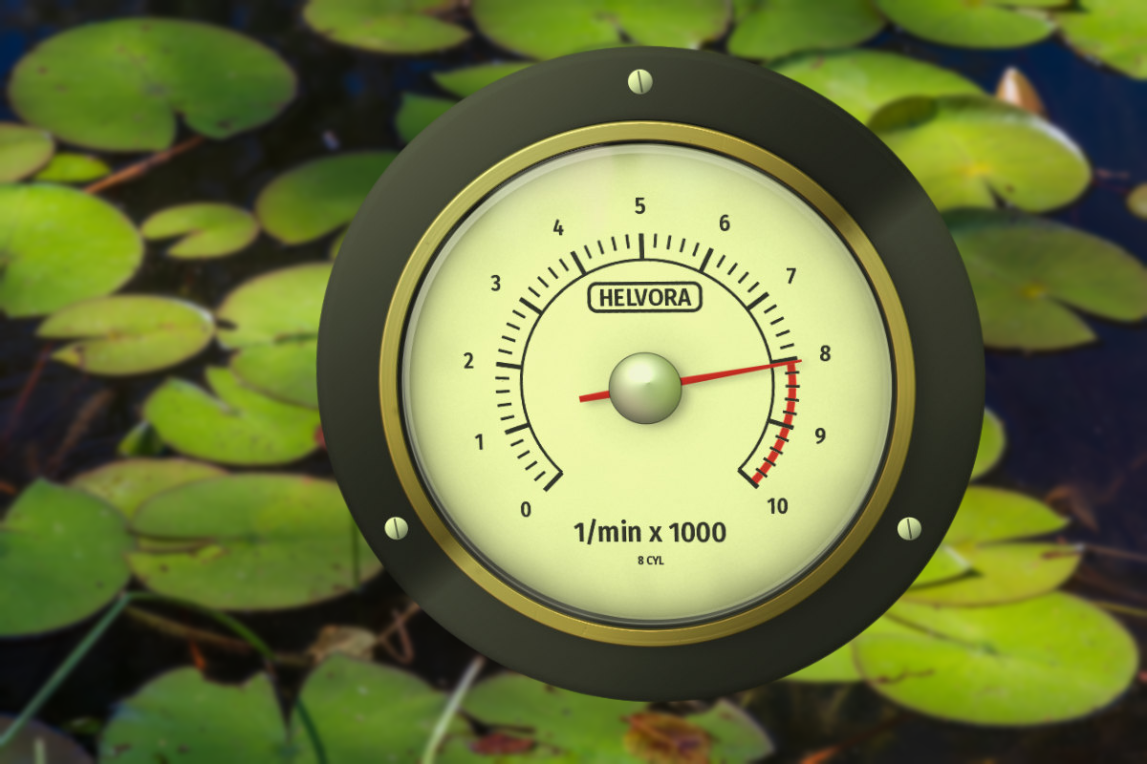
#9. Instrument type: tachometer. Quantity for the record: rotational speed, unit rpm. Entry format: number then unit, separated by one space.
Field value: 8000 rpm
